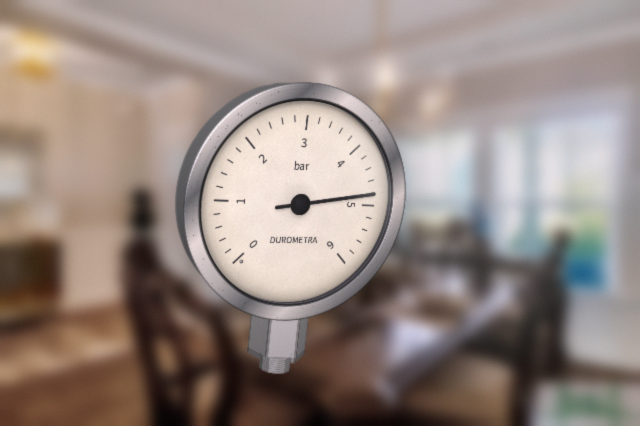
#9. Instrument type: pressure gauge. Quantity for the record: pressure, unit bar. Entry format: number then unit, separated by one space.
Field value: 4.8 bar
